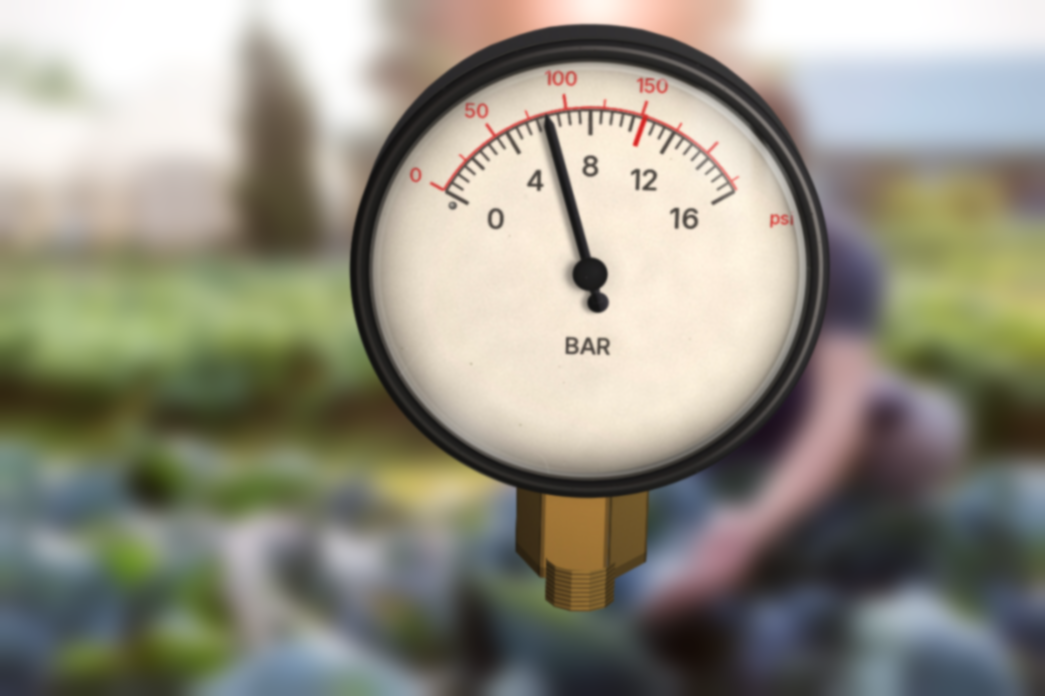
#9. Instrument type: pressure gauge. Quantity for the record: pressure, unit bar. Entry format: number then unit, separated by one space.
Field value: 6 bar
